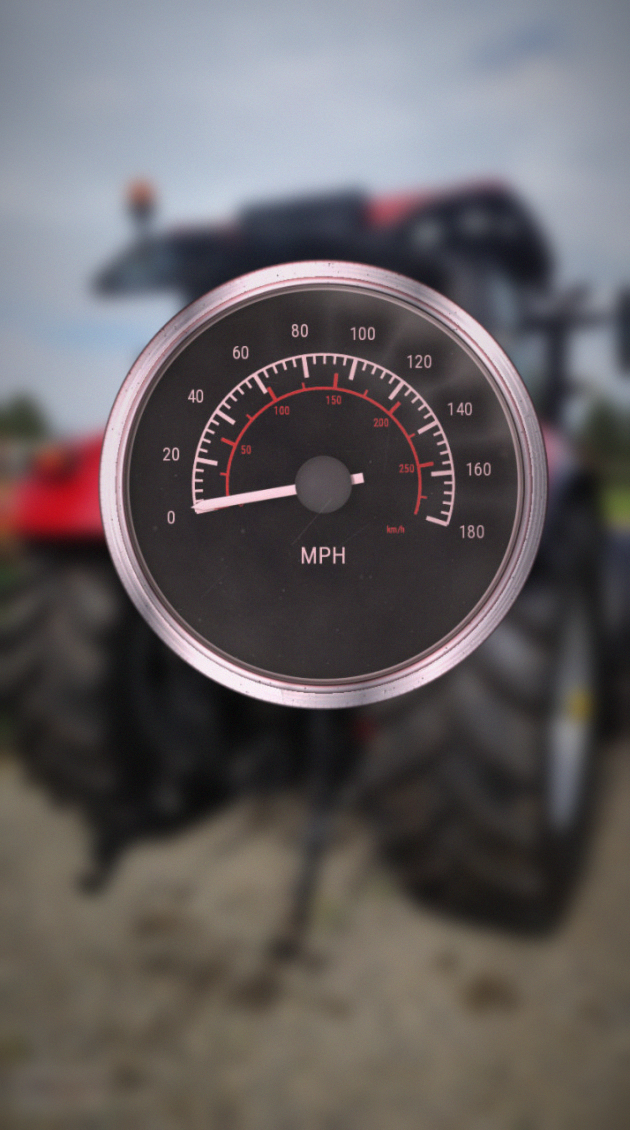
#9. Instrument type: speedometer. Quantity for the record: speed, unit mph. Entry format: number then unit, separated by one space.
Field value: 2 mph
